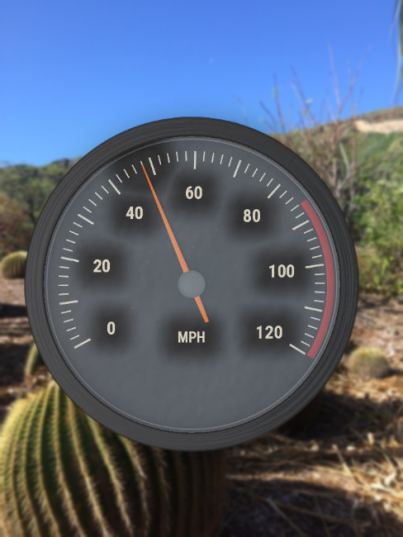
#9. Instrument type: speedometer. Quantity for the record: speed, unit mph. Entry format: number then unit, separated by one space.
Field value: 48 mph
